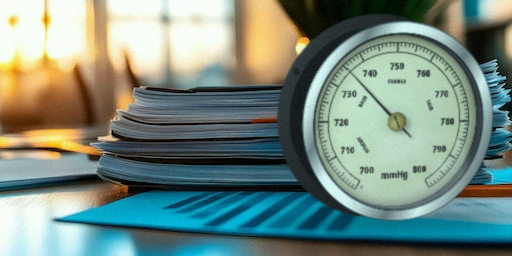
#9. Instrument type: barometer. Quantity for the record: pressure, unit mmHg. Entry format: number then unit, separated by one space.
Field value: 735 mmHg
